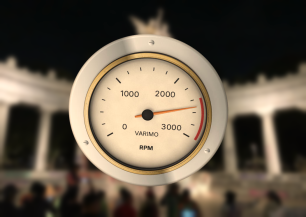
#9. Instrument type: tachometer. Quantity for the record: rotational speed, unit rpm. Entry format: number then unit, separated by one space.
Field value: 2500 rpm
